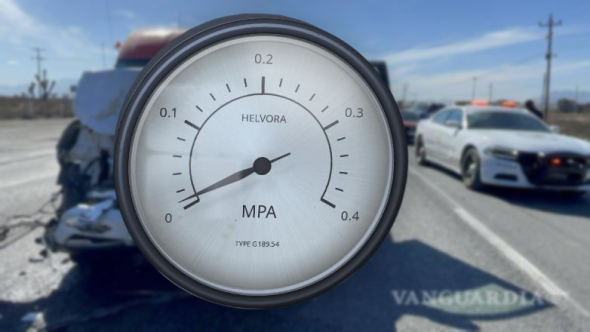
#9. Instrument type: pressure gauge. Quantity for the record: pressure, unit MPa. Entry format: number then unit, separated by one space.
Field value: 0.01 MPa
